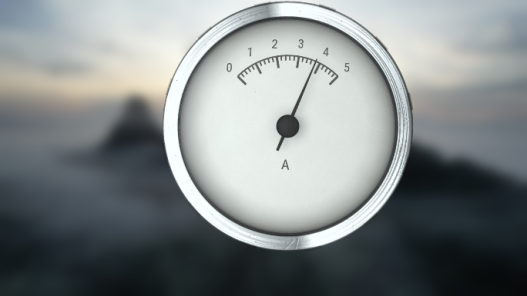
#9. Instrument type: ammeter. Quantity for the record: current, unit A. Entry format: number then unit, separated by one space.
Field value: 3.8 A
